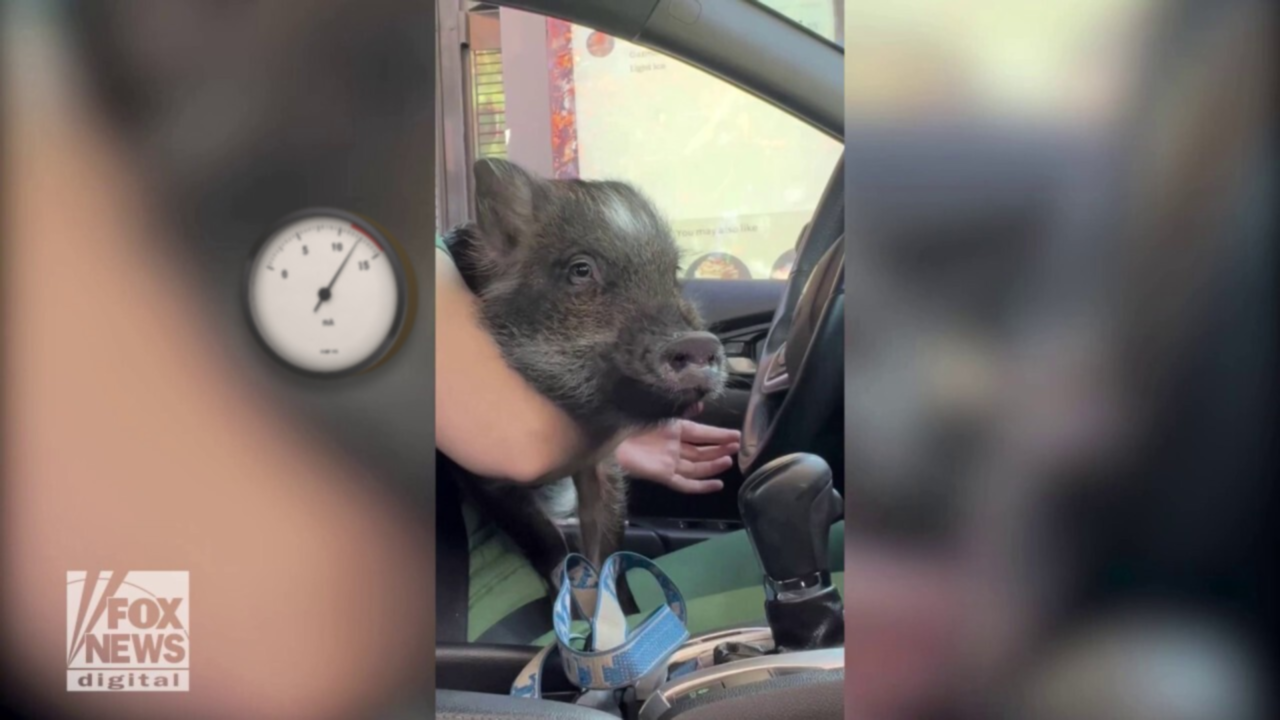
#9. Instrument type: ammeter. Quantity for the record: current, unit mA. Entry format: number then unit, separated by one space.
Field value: 12.5 mA
